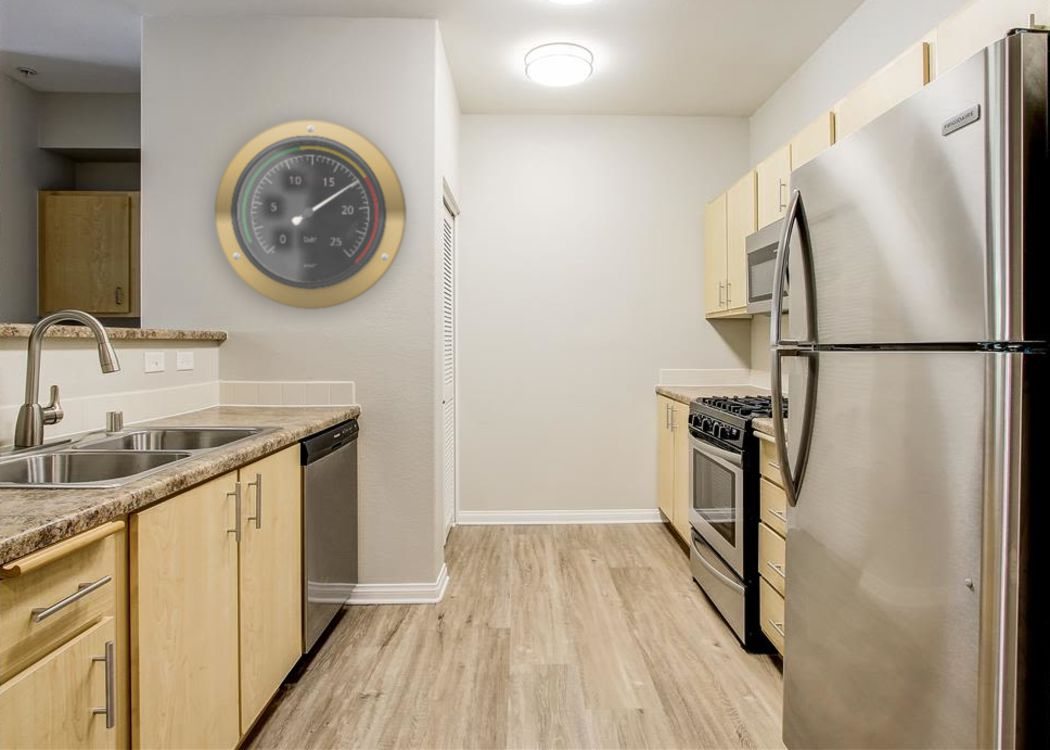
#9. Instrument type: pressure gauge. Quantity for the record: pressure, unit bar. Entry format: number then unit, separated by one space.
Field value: 17.5 bar
